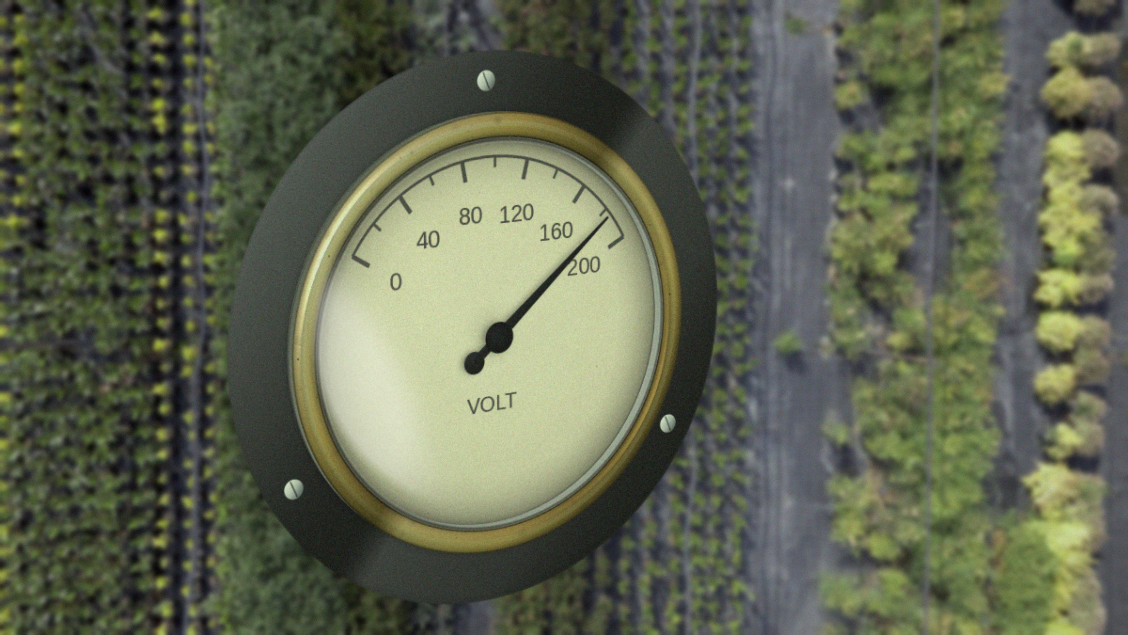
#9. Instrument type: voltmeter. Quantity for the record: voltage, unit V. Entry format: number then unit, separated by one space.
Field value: 180 V
